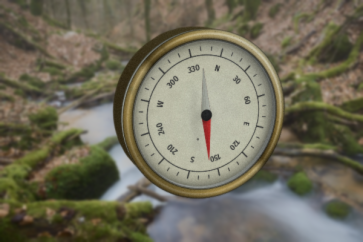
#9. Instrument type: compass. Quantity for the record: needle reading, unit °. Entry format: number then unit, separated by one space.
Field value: 160 °
